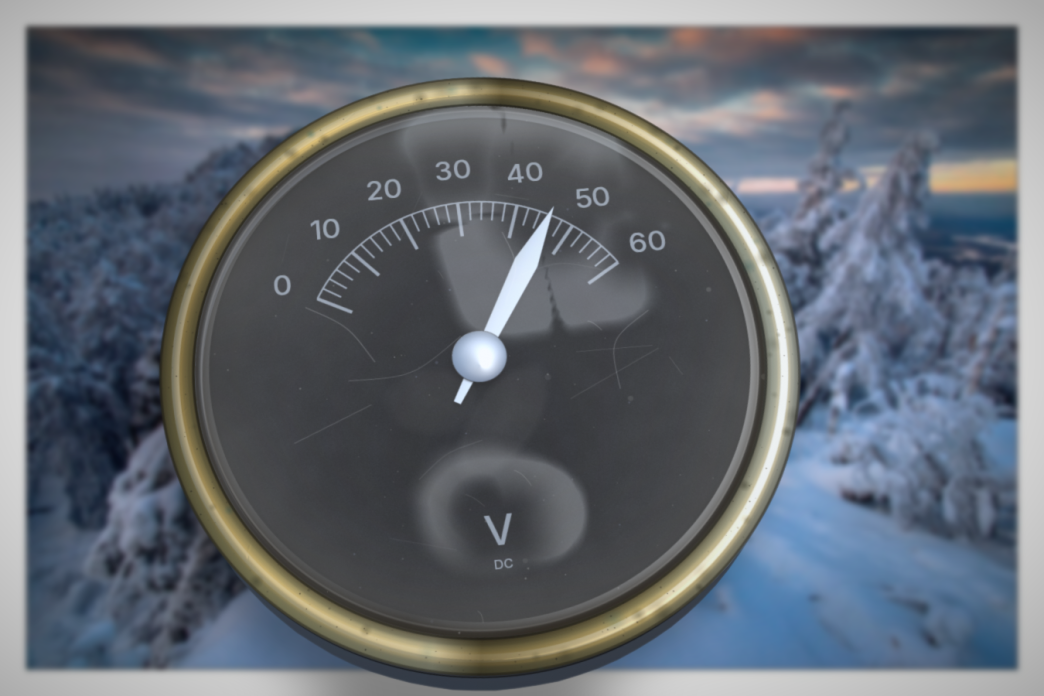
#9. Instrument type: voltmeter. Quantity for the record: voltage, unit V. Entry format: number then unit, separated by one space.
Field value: 46 V
